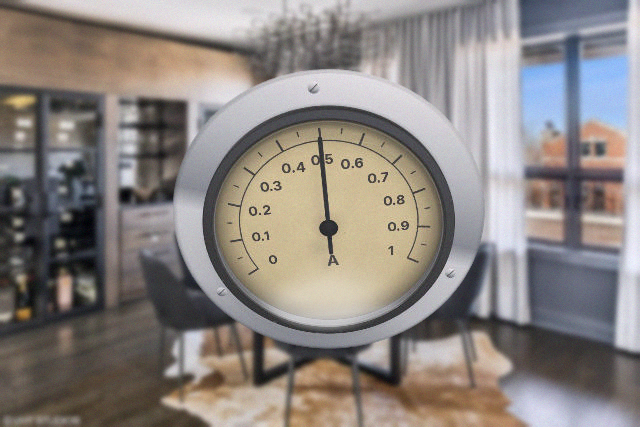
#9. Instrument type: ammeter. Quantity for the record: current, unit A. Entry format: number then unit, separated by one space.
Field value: 0.5 A
